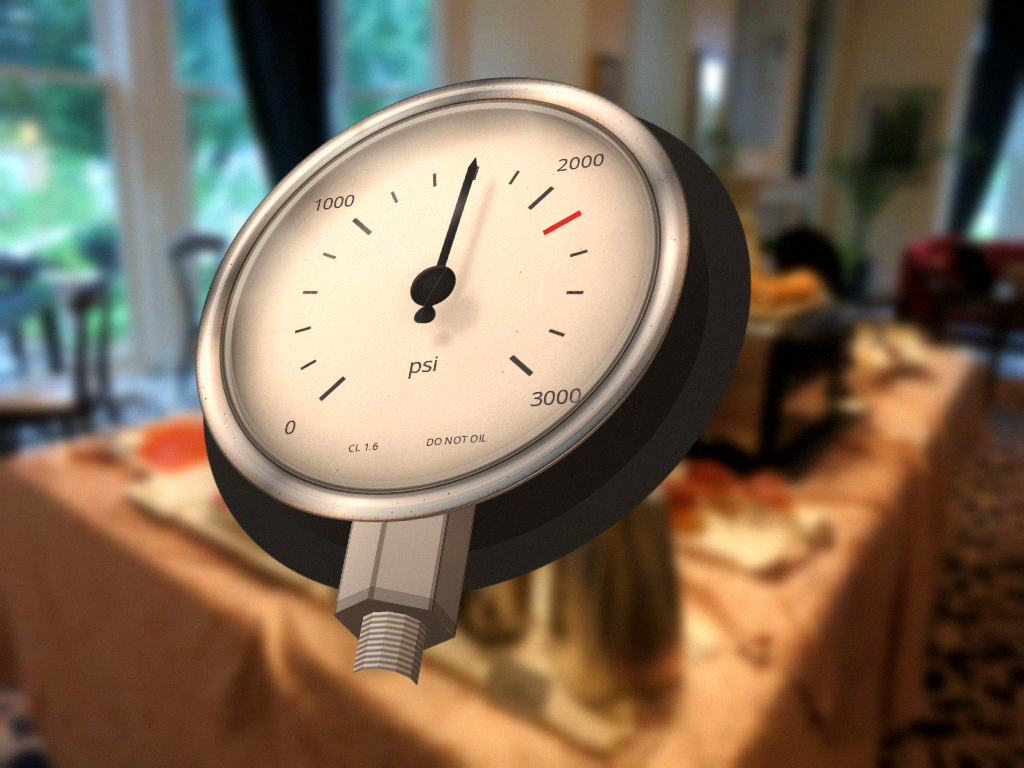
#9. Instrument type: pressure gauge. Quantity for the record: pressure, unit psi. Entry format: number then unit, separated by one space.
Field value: 1600 psi
